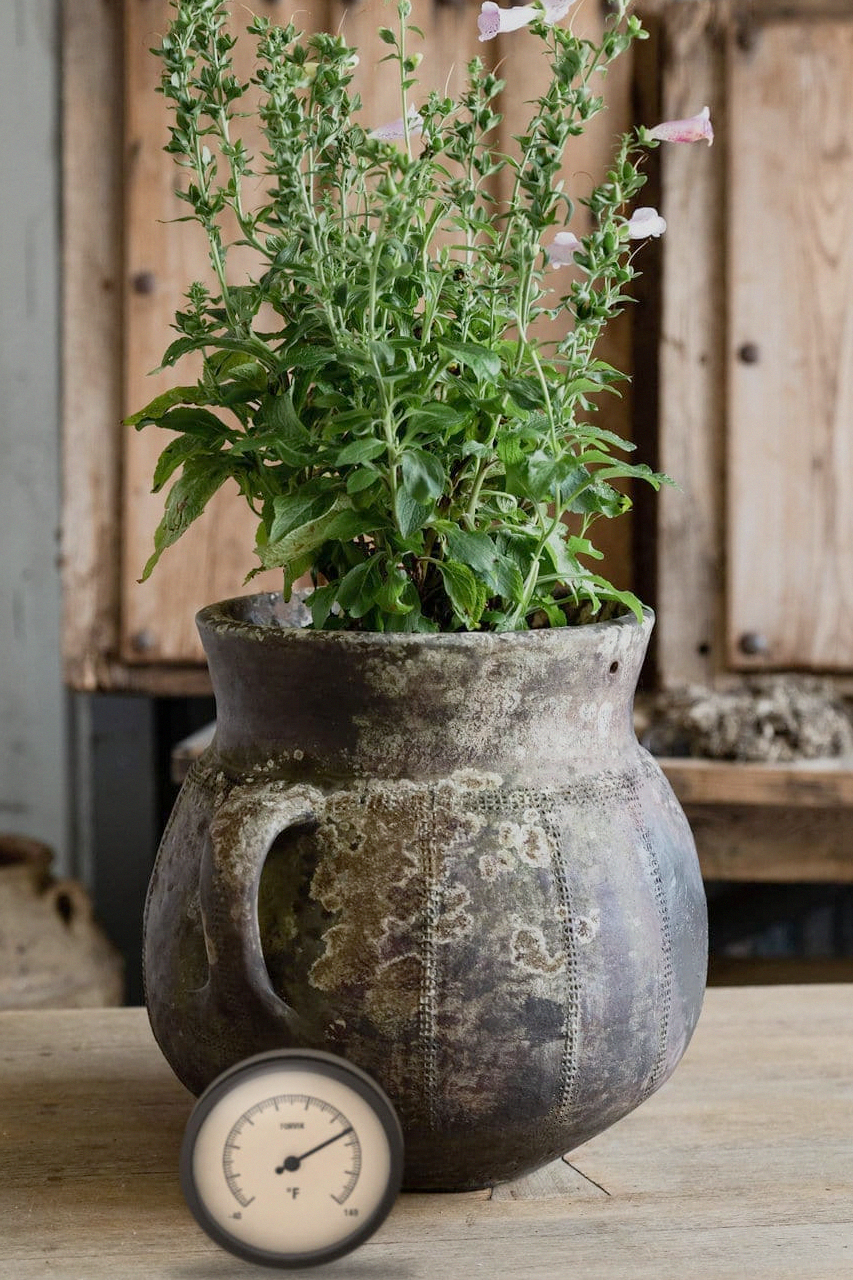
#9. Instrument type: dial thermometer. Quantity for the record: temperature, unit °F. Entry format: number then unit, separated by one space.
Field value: 90 °F
